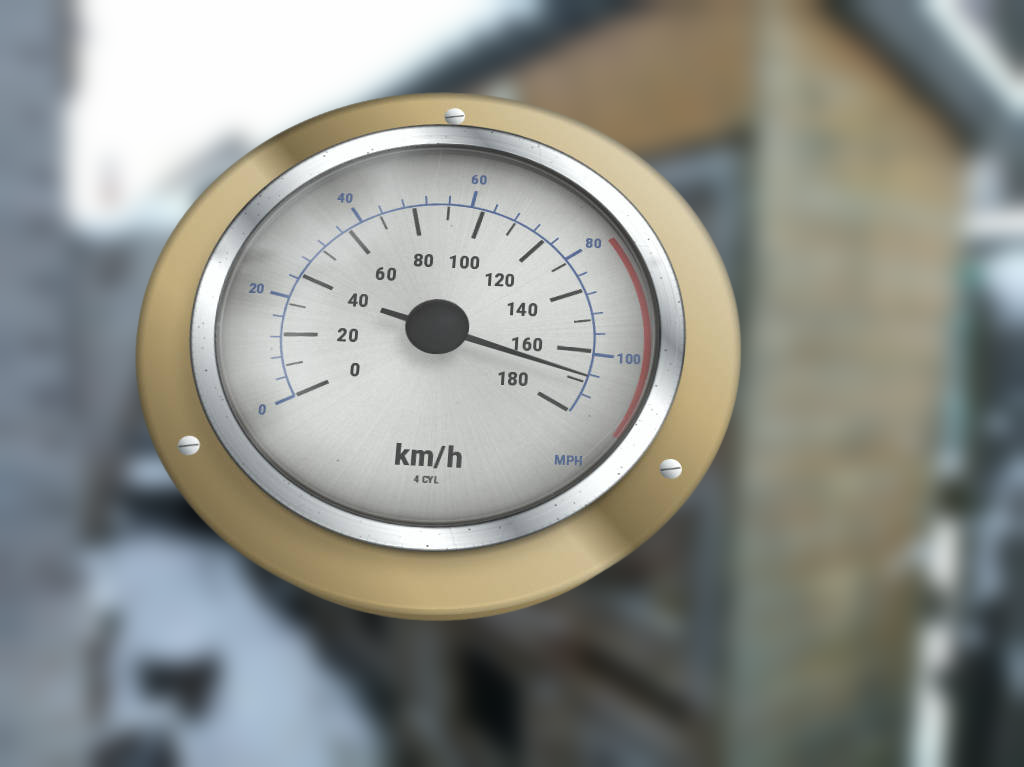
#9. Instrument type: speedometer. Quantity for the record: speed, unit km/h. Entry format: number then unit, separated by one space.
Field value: 170 km/h
